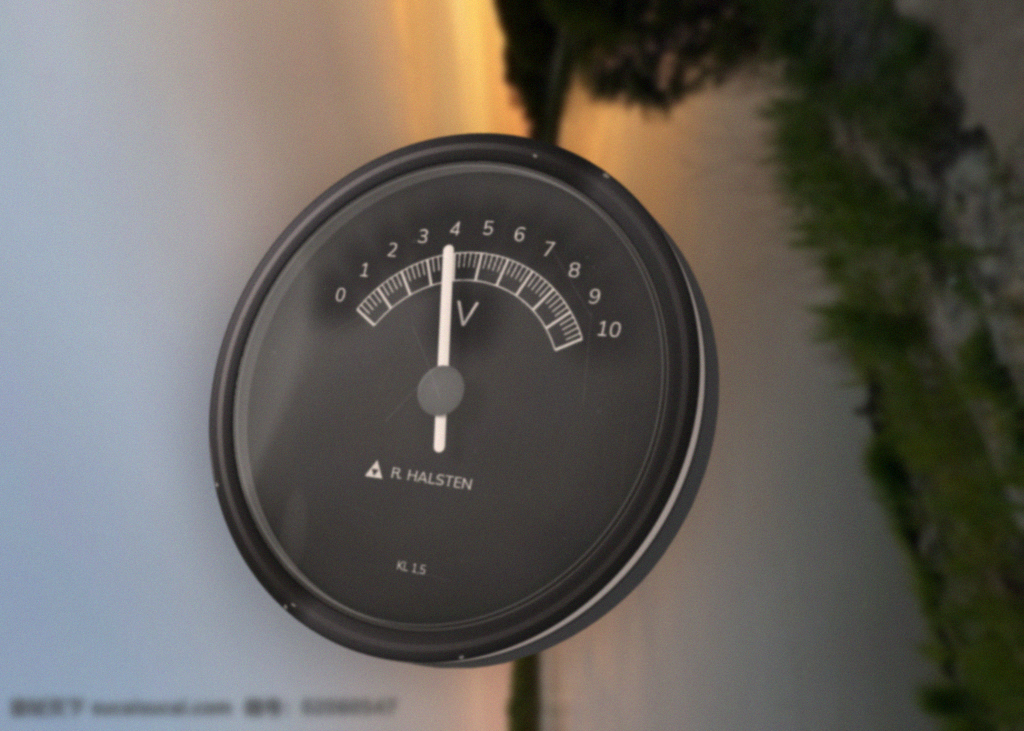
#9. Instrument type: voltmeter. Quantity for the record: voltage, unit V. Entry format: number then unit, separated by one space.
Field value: 4 V
